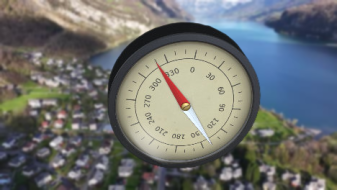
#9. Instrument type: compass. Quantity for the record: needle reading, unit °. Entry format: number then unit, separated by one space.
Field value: 320 °
